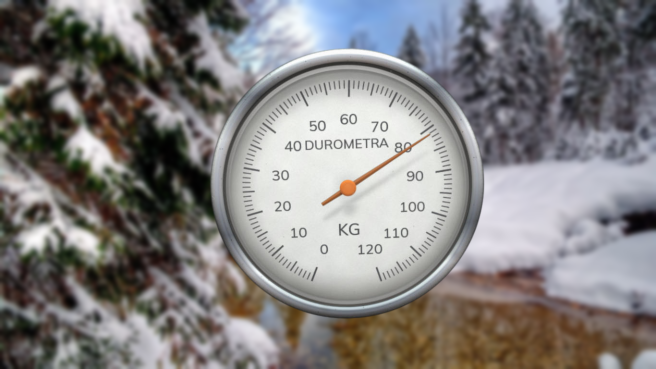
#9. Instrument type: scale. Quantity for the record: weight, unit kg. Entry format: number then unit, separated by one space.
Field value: 81 kg
